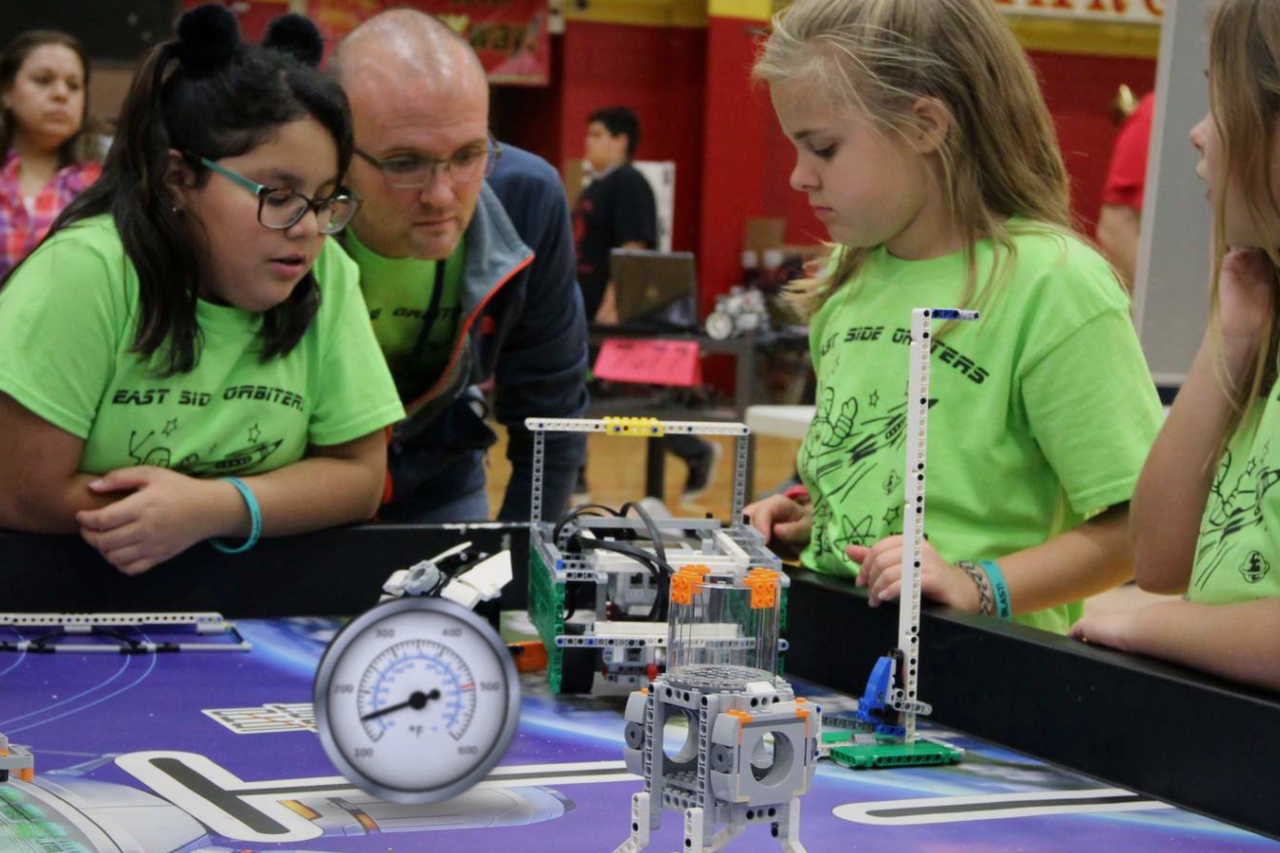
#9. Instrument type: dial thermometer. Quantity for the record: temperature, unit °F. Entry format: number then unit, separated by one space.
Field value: 150 °F
